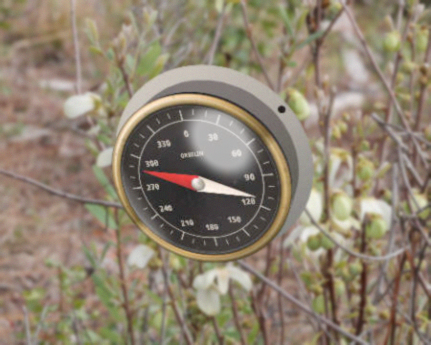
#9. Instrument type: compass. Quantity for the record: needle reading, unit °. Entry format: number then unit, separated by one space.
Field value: 290 °
